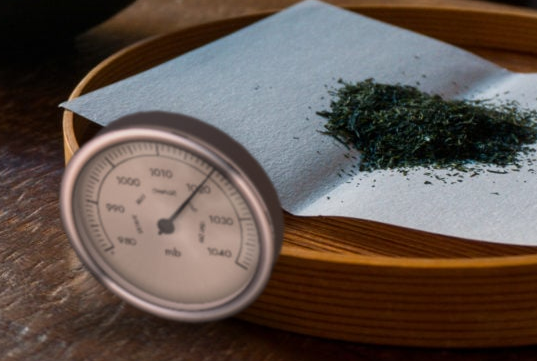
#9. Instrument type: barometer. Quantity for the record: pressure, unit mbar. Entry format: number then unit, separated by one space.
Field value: 1020 mbar
